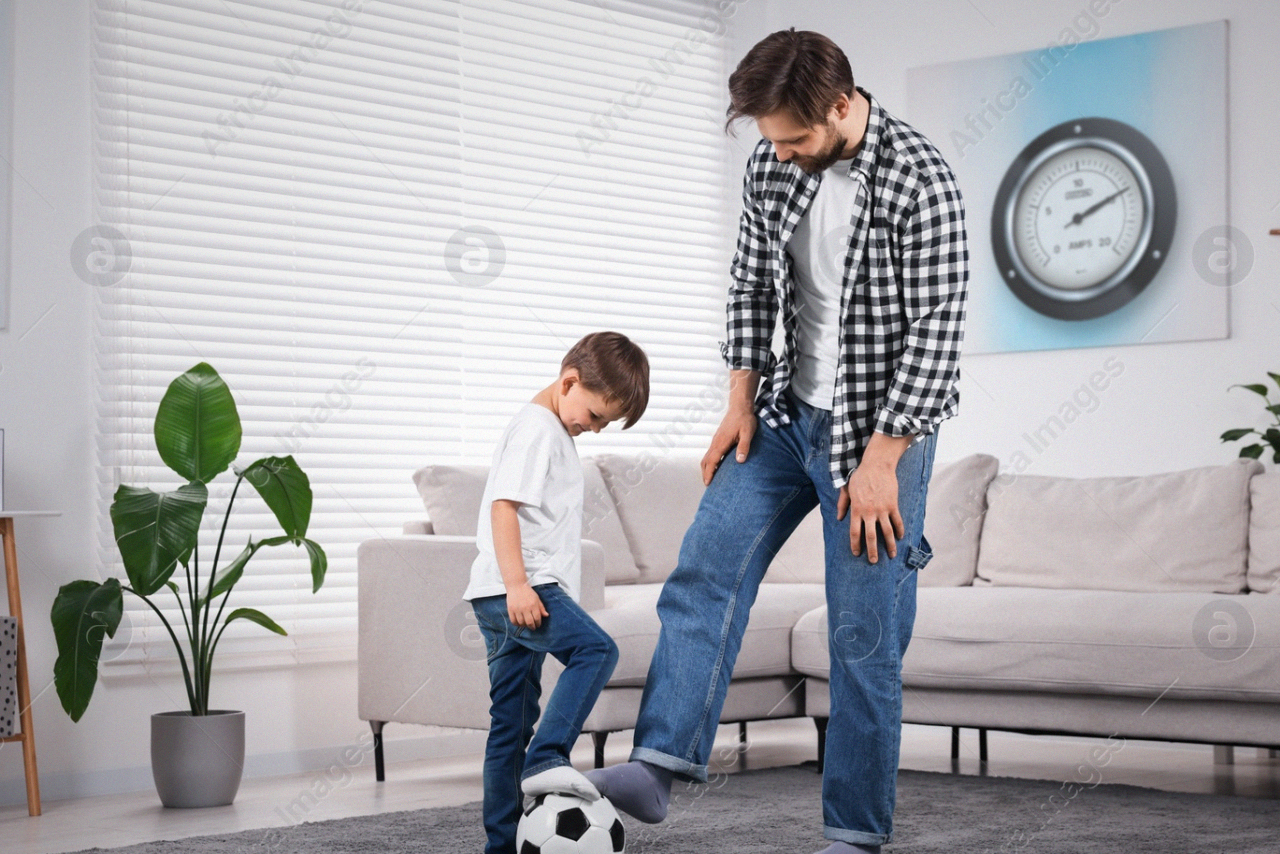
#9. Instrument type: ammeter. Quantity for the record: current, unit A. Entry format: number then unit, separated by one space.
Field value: 15 A
